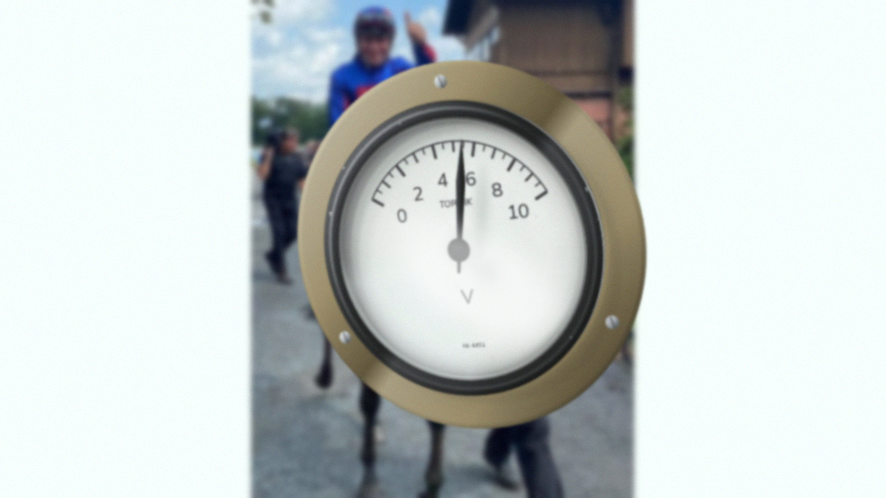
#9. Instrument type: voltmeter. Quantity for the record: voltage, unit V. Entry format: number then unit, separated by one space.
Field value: 5.5 V
